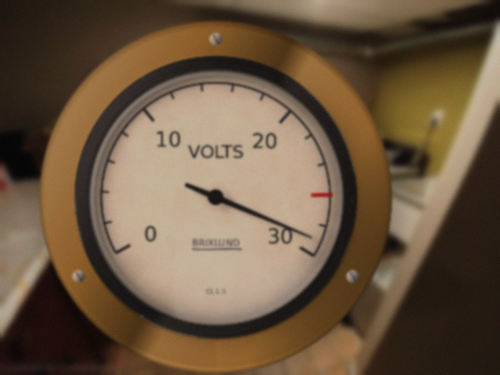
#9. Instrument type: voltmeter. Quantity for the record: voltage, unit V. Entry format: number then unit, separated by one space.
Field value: 29 V
